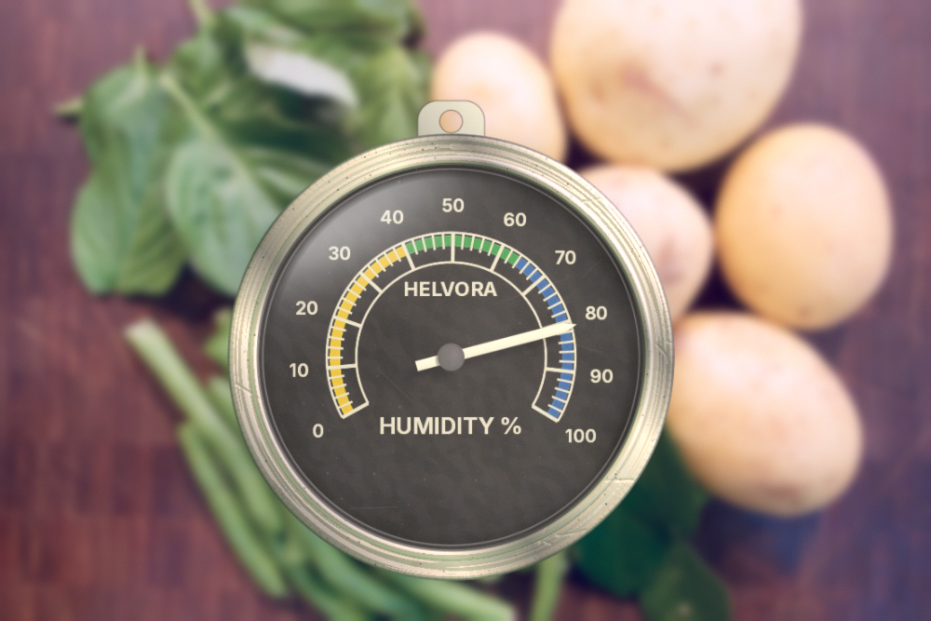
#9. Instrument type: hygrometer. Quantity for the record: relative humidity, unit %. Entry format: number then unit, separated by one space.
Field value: 81 %
